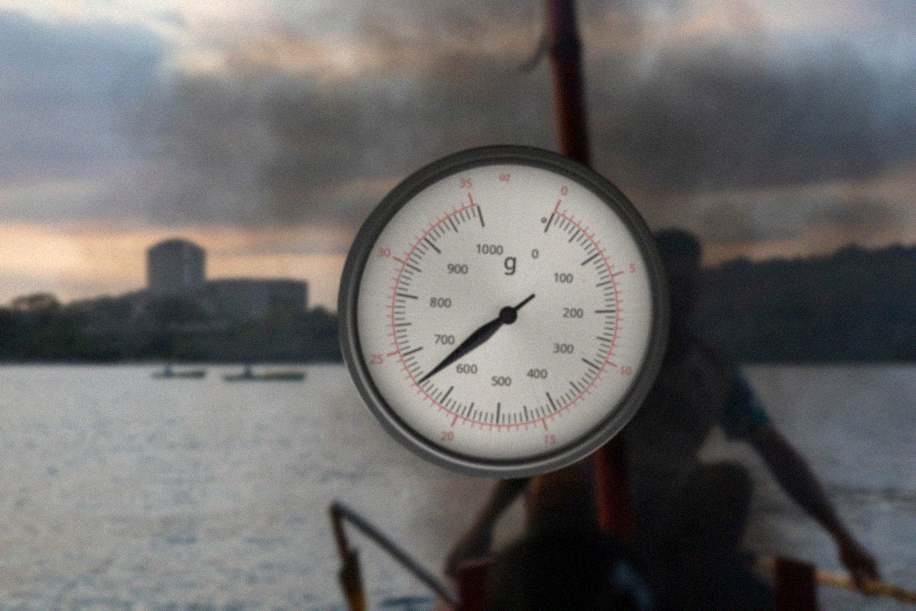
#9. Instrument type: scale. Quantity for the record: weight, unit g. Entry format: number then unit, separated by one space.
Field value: 650 g
